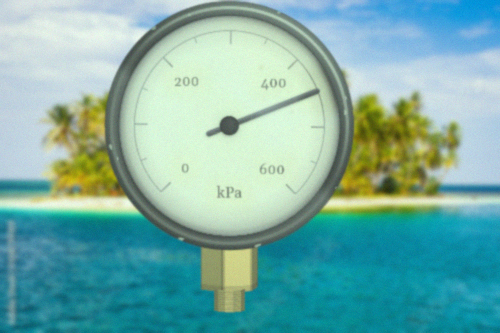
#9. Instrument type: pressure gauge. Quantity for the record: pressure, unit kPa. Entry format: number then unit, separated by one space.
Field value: 450 kPa
